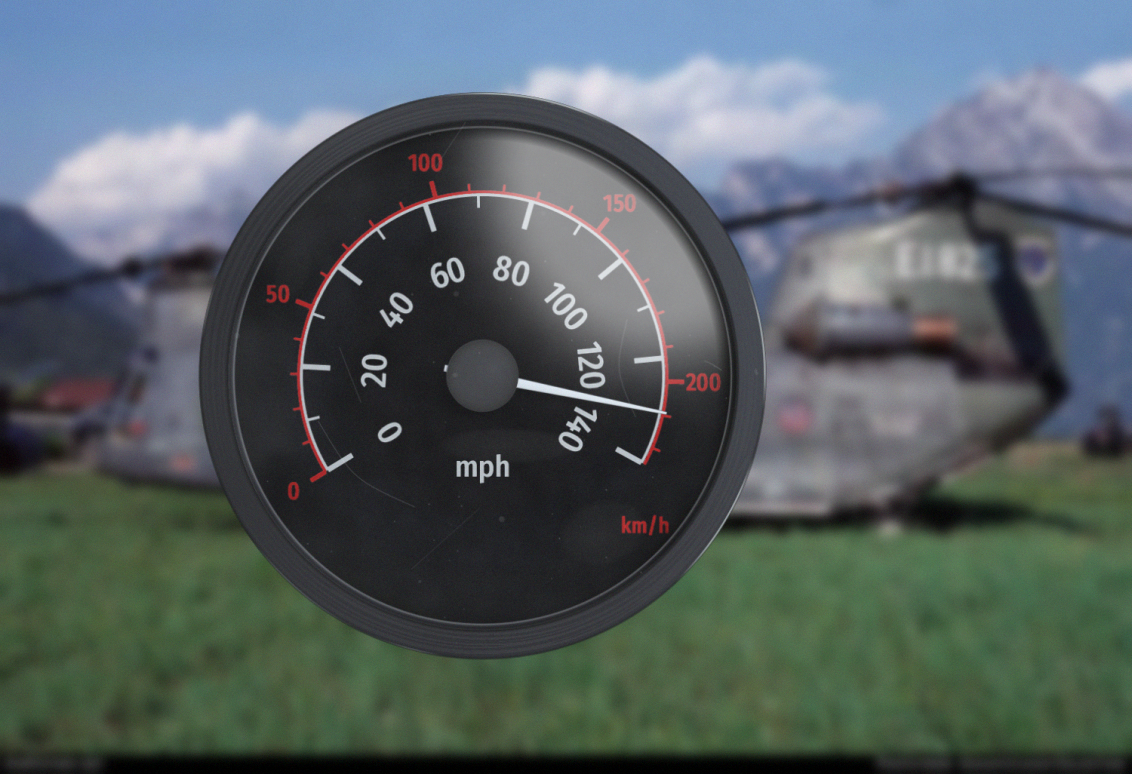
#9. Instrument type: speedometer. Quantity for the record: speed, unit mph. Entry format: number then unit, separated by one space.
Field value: 130 mph
